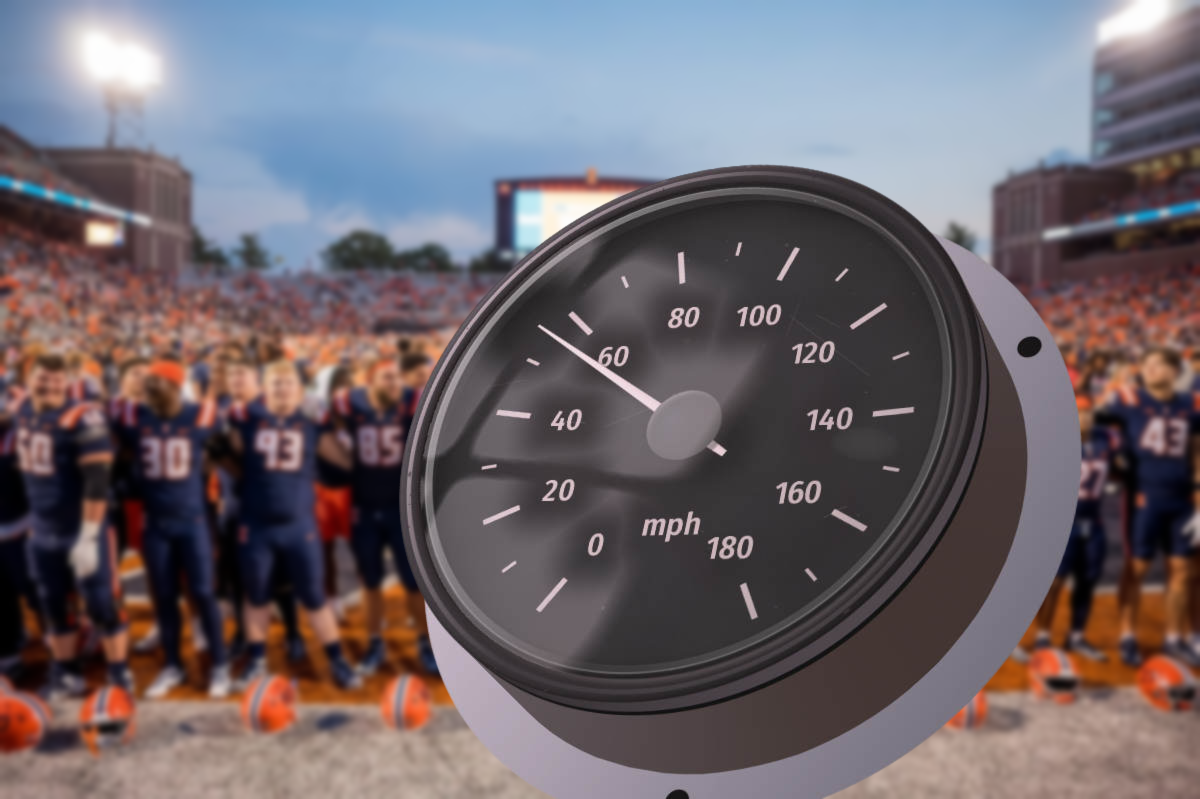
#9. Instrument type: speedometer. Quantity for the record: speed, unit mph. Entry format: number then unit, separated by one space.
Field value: 55 mph
